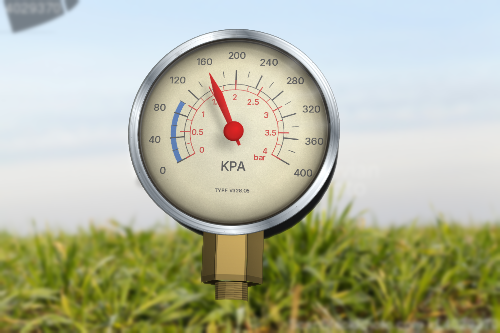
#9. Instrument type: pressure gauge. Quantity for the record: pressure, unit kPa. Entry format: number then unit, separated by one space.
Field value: 160 kPa
